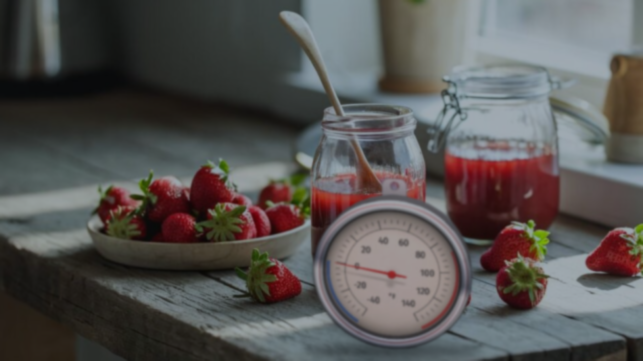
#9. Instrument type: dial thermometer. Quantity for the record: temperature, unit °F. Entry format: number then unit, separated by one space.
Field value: 0 °F
